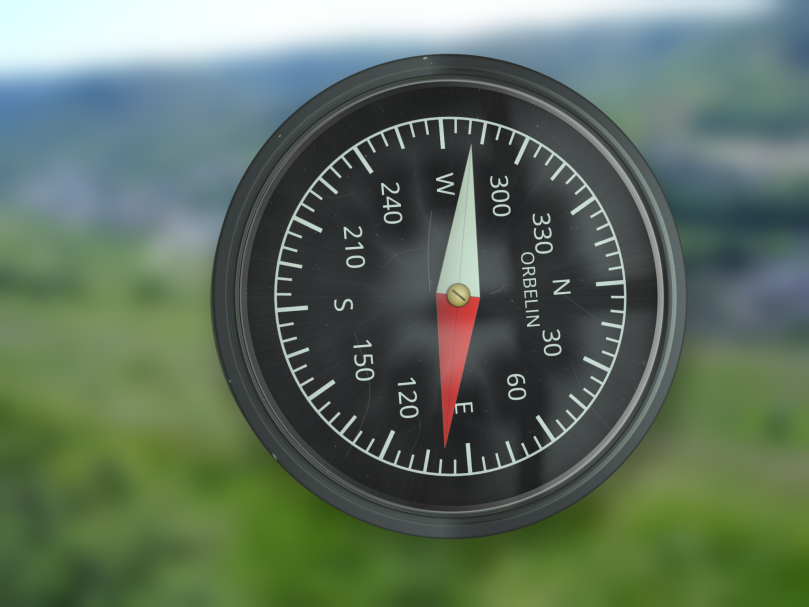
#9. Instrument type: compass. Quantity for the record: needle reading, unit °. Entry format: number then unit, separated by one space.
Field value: 100 °
